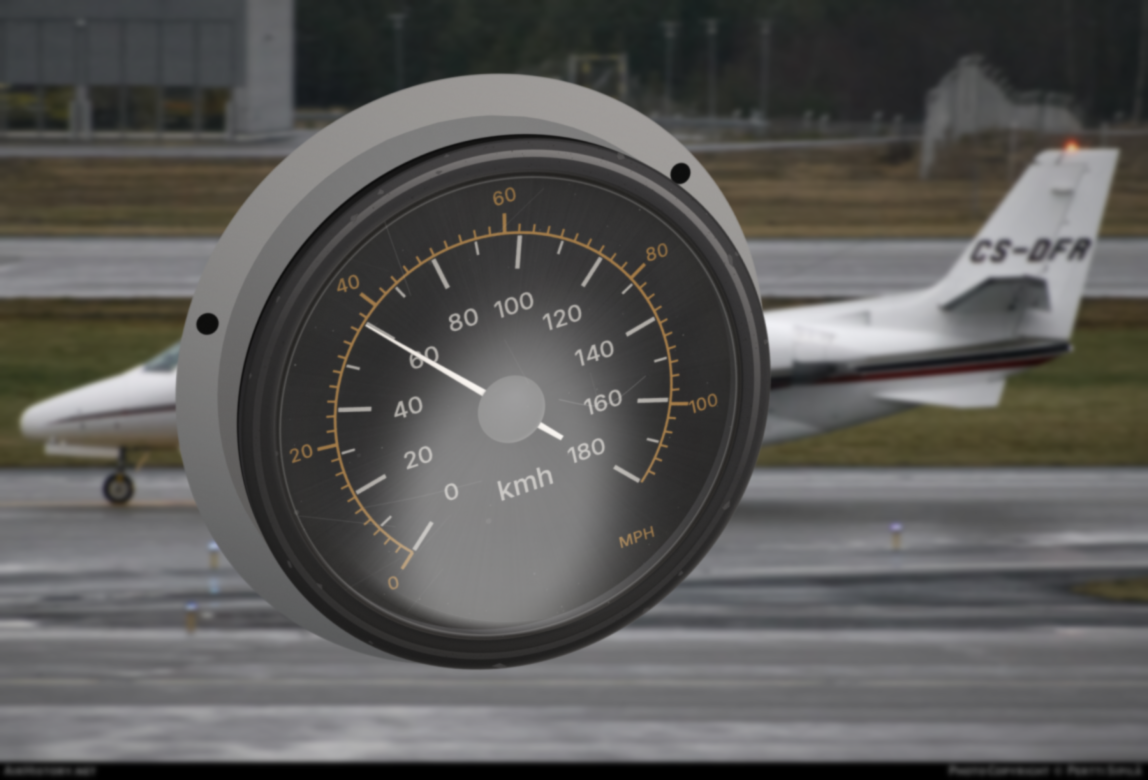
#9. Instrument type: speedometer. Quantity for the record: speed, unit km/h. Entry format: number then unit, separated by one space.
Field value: 60 km/h
